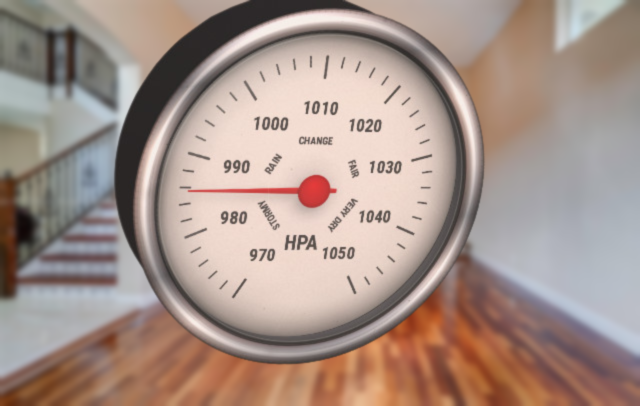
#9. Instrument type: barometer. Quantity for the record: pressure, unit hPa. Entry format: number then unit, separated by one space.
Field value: 986 hPa
